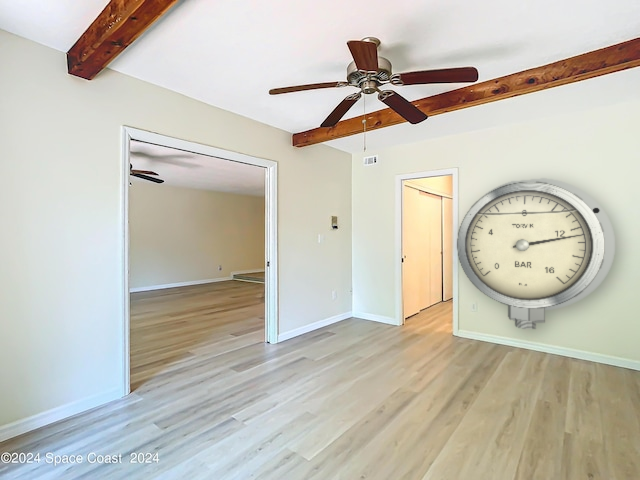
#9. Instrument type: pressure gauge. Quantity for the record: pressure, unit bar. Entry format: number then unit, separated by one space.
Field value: 12.5 bar
